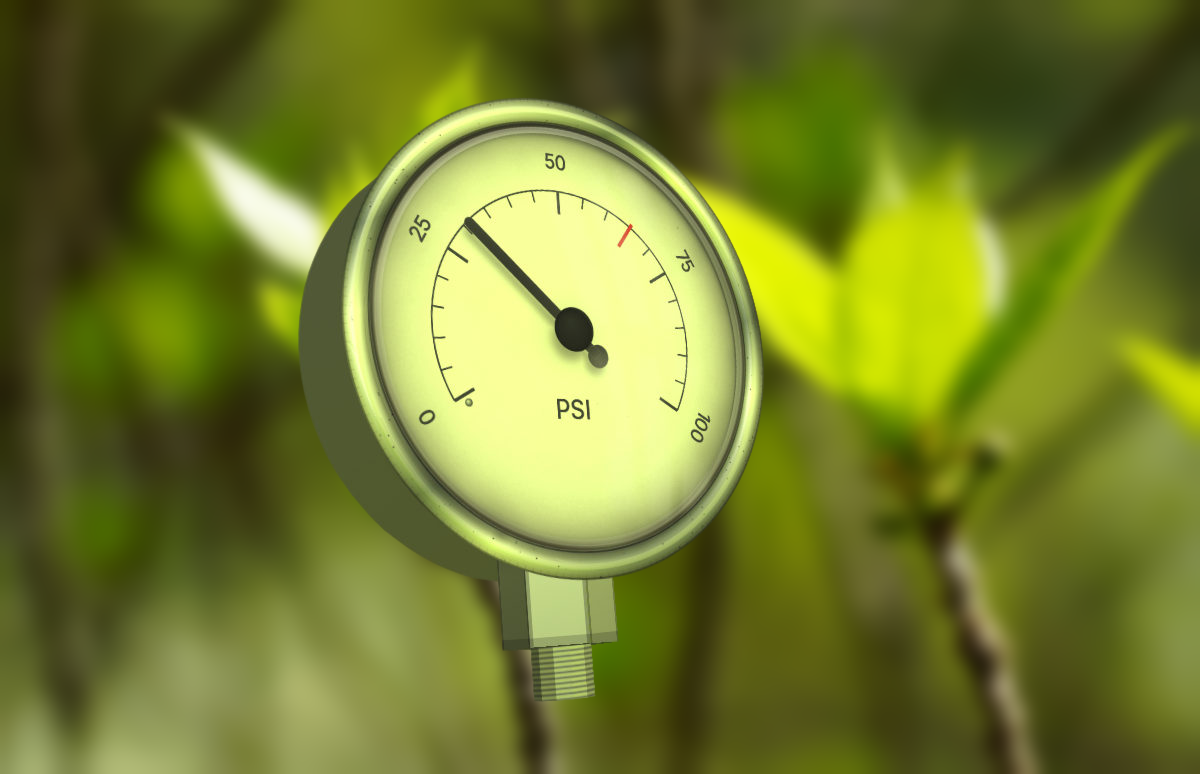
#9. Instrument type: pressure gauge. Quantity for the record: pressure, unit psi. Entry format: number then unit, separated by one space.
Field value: 30 psi
